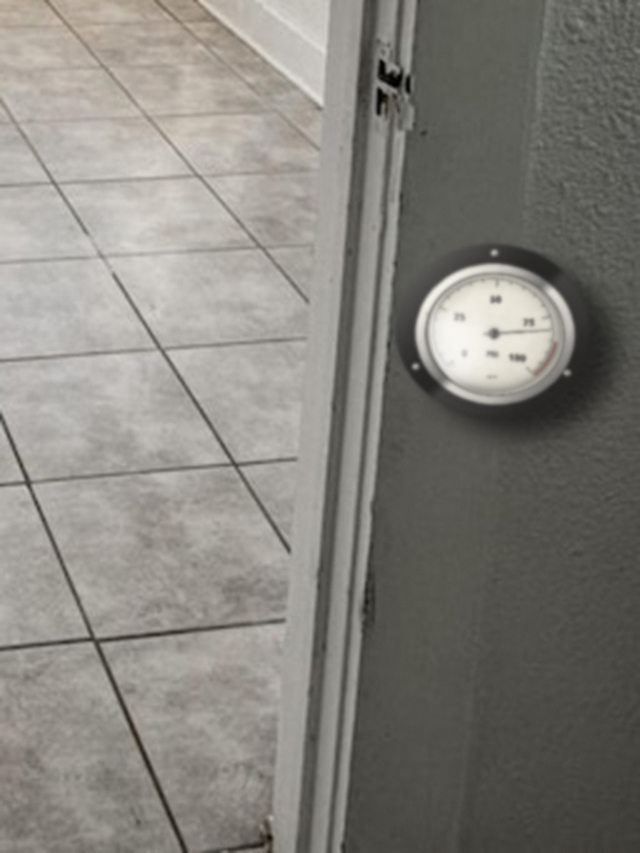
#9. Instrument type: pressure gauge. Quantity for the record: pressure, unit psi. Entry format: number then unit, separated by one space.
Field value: 80 psi
